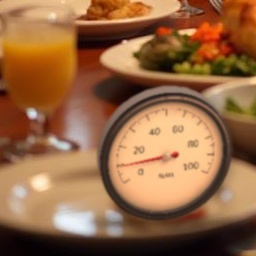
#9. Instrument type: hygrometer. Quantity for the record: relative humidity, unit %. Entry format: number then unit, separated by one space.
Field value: 10 %
